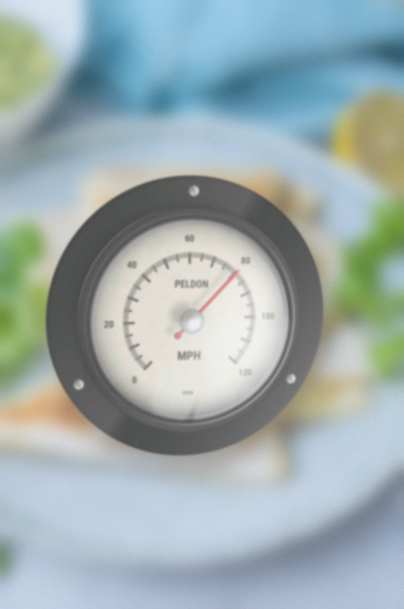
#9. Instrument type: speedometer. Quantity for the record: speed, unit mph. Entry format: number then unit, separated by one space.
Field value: 80 mph
